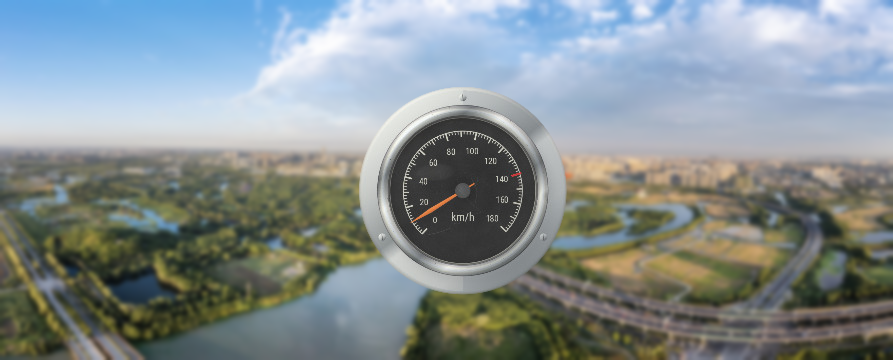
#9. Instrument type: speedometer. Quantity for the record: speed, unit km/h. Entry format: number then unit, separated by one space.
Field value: 10 km/h
